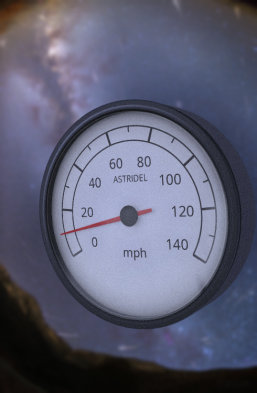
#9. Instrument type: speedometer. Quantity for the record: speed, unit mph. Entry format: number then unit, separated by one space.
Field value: 10 mph
